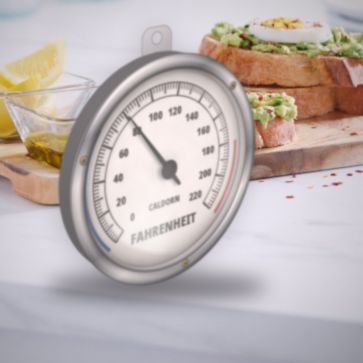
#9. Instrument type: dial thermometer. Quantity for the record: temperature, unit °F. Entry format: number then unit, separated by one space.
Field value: 80 °F
